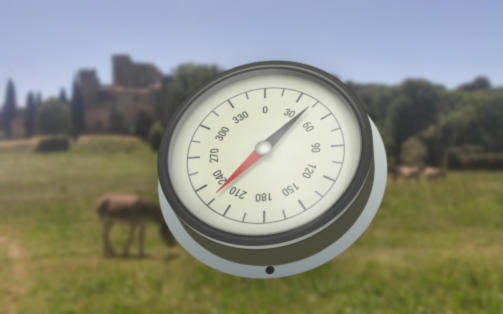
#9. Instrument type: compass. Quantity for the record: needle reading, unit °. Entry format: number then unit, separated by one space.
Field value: 225 °
